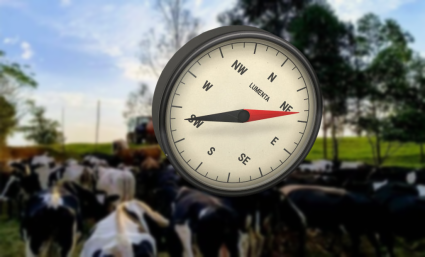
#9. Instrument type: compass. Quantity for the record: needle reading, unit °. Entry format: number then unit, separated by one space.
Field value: 50 °
